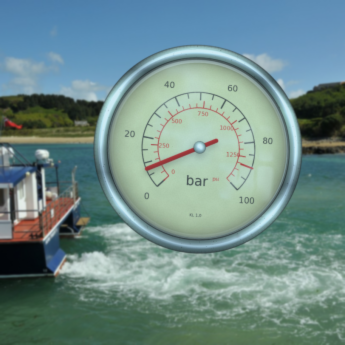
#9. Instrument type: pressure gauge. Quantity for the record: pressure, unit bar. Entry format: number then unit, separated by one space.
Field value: 7.5 bar
